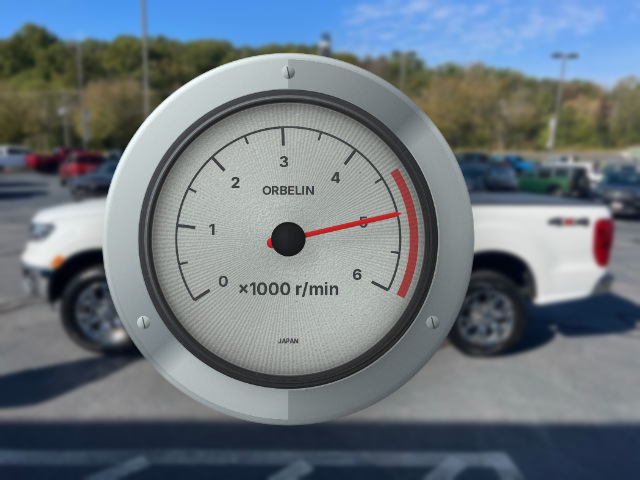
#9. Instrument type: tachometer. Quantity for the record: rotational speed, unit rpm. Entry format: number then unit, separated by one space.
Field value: 5000 rpm
